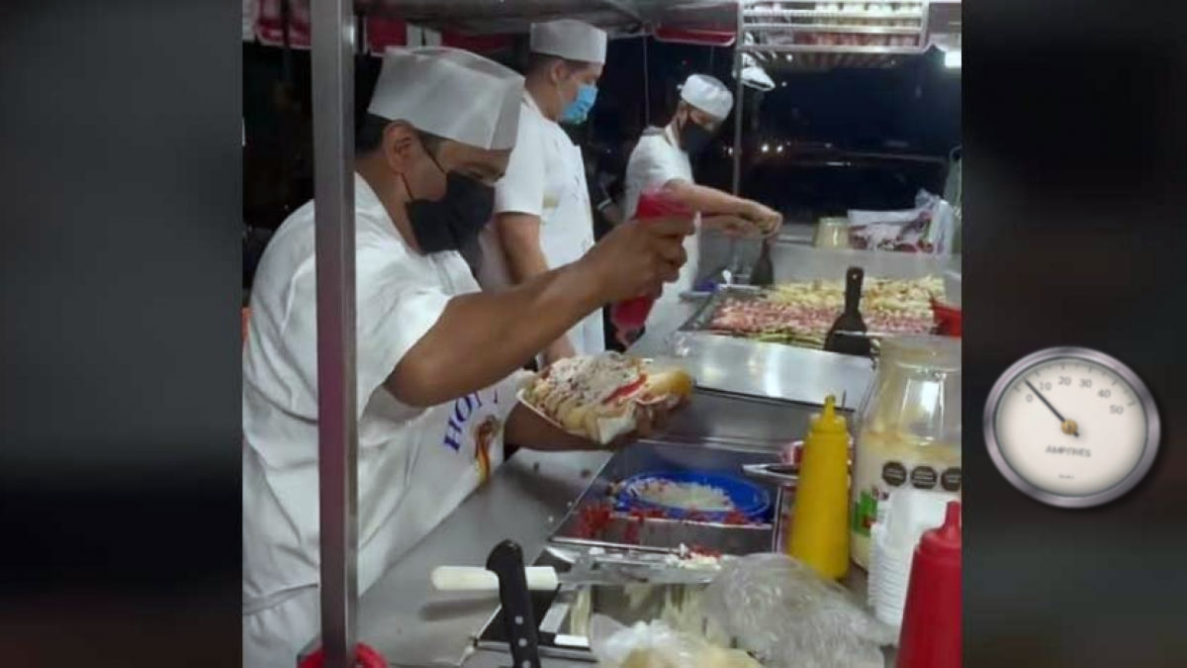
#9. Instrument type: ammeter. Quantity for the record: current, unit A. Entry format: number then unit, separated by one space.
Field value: 5 A
